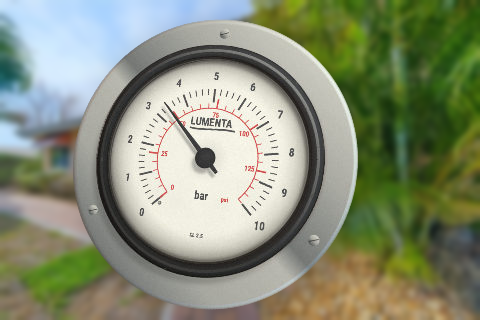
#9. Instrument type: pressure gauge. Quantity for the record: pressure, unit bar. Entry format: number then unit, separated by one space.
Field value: 3.4 bar
